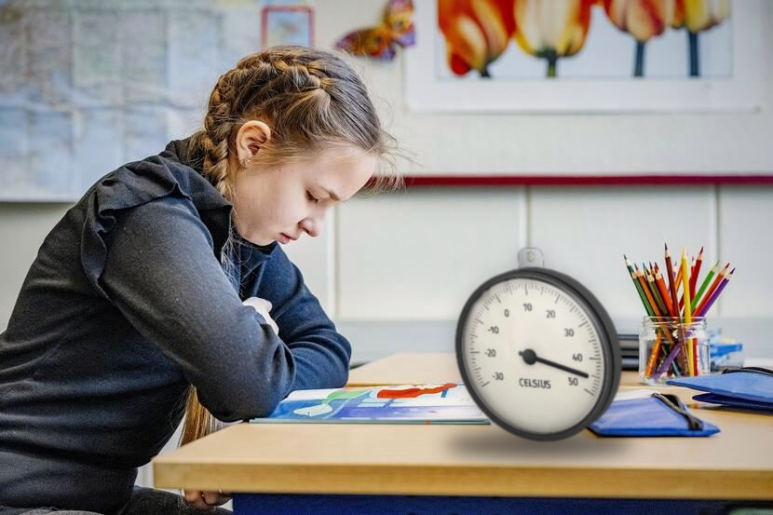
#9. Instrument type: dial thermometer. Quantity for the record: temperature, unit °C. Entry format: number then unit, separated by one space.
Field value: 45 °C
